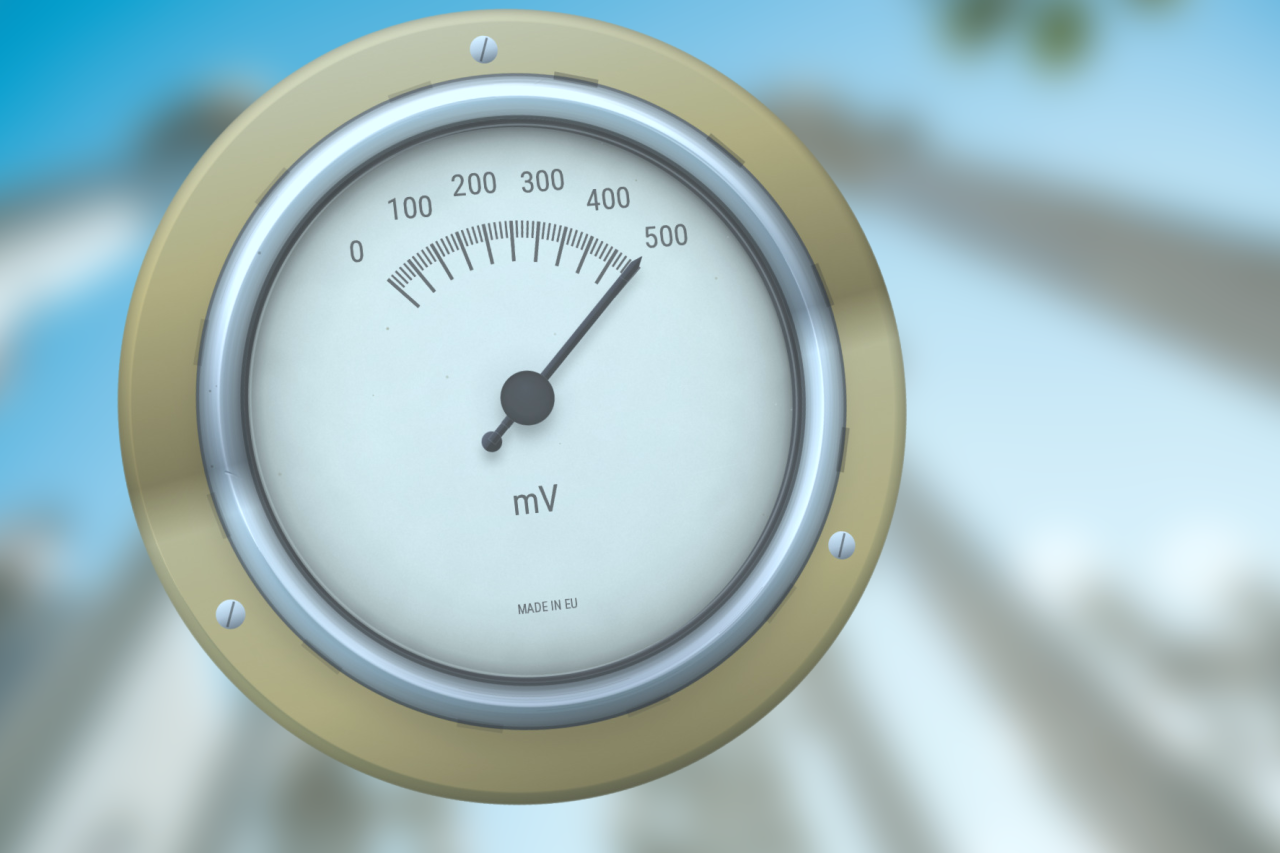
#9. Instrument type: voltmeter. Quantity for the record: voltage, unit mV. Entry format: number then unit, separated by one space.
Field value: 490 mV
